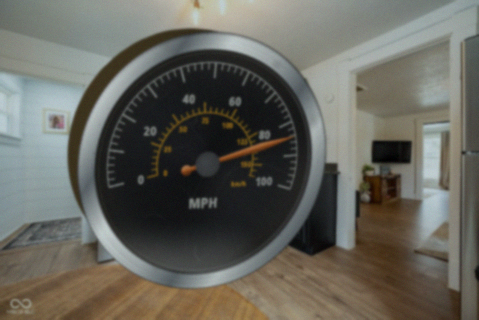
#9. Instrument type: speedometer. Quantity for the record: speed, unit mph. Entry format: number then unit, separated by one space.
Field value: 84 mph
